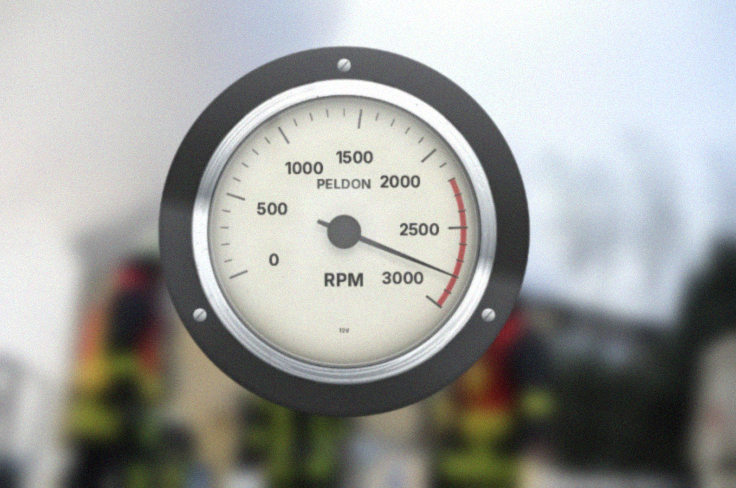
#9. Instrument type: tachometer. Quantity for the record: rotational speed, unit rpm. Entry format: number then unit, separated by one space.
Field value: 2800 rpm
